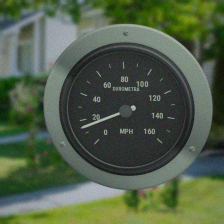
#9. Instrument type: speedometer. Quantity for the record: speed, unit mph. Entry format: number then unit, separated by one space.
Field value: 15 mph
